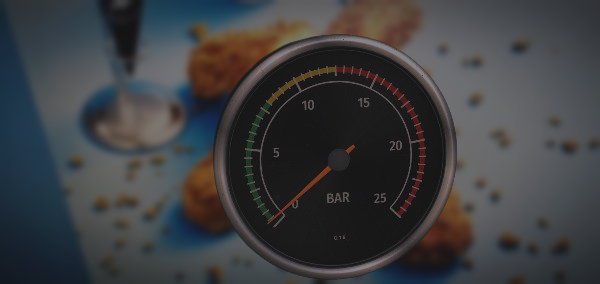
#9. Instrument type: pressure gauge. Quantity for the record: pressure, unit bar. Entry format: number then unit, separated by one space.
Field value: 0.5 bar
